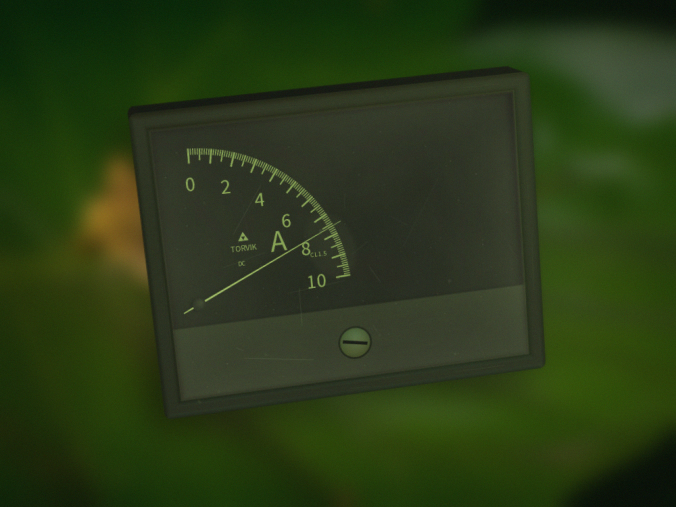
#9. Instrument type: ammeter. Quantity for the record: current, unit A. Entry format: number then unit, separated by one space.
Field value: 7.5 A
